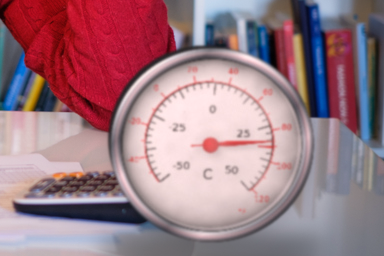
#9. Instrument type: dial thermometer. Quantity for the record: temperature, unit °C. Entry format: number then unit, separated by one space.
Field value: 30 °C
